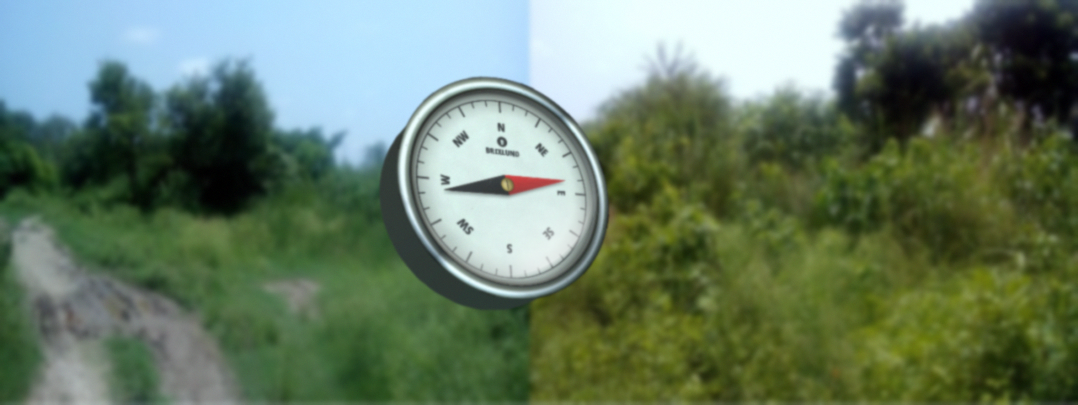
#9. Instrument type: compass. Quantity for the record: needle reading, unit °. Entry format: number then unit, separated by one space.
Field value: 80 °
